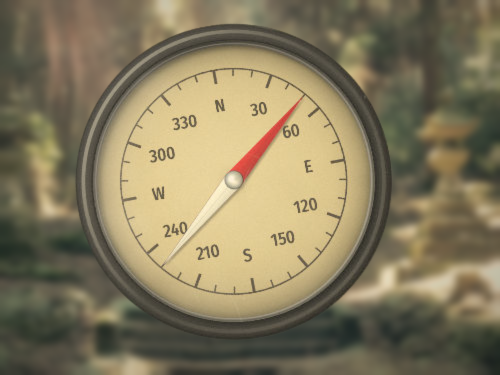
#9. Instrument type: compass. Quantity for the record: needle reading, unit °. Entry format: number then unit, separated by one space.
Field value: 50 °
